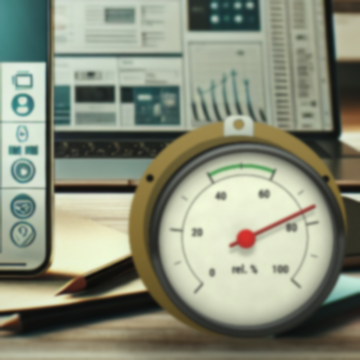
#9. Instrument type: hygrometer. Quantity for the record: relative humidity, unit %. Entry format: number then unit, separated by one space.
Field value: 75 %
